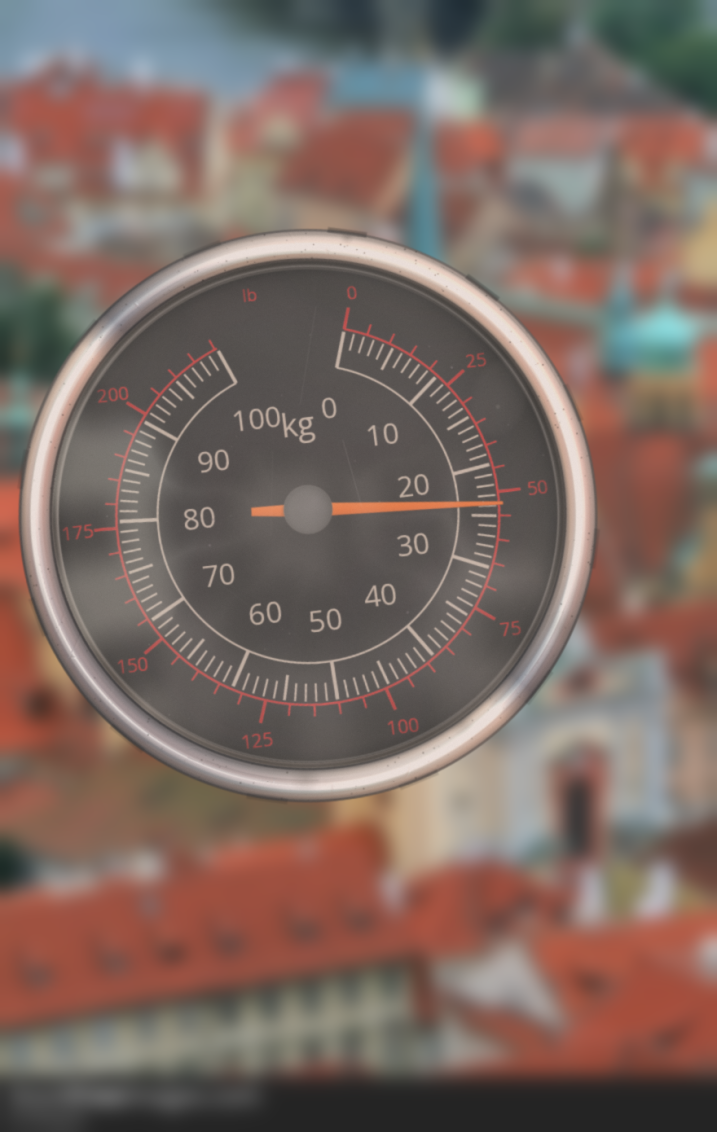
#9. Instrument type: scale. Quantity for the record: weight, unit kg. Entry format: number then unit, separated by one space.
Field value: 24 kg
